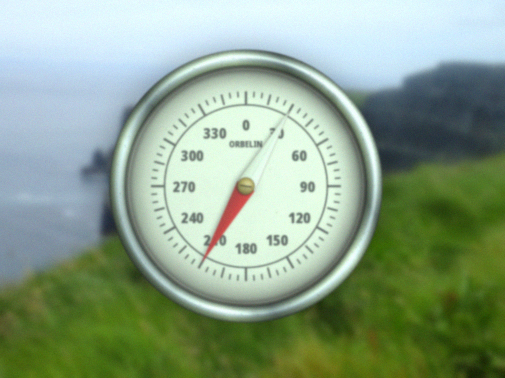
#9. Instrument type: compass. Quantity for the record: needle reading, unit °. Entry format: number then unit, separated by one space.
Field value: 210 °
